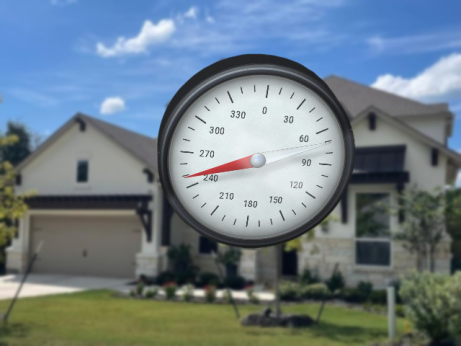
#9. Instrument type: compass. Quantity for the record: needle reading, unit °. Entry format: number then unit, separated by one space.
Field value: 250 °
